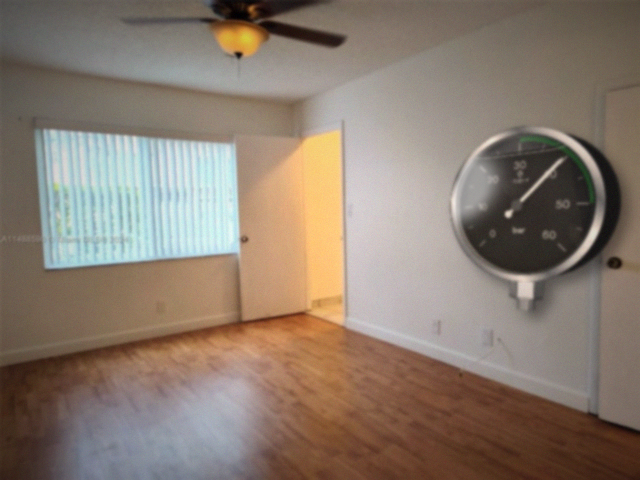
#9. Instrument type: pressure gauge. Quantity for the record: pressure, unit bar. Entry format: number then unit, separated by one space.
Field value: 40 bar
